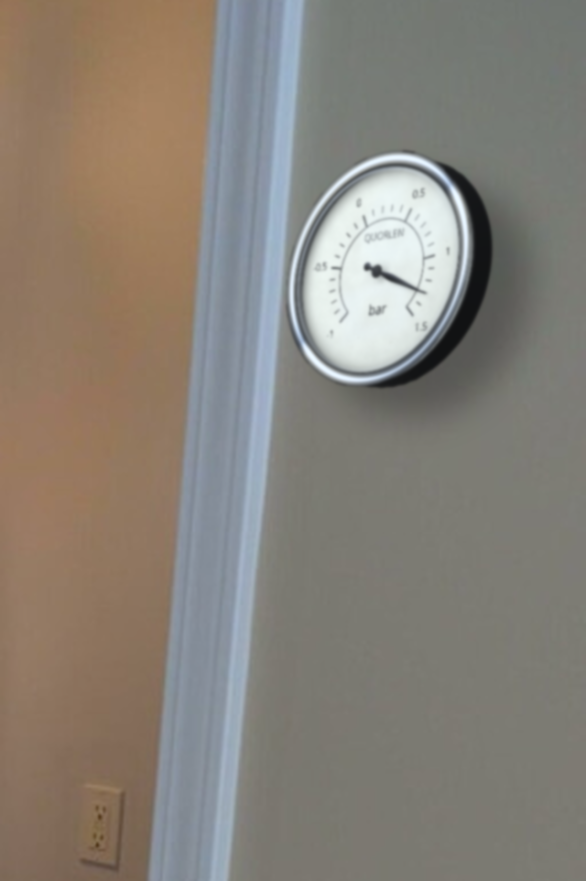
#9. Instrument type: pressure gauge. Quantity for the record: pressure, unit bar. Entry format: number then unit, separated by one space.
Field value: 1.3 bar
